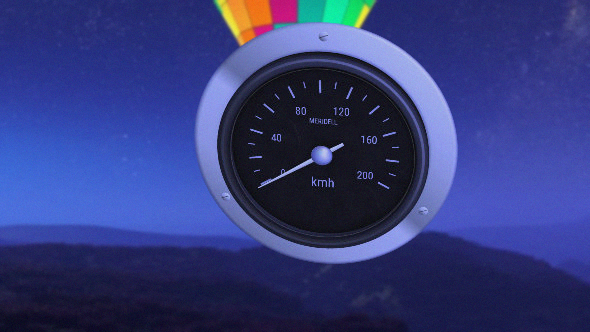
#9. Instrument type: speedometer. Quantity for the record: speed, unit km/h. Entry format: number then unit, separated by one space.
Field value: 0 km/h
